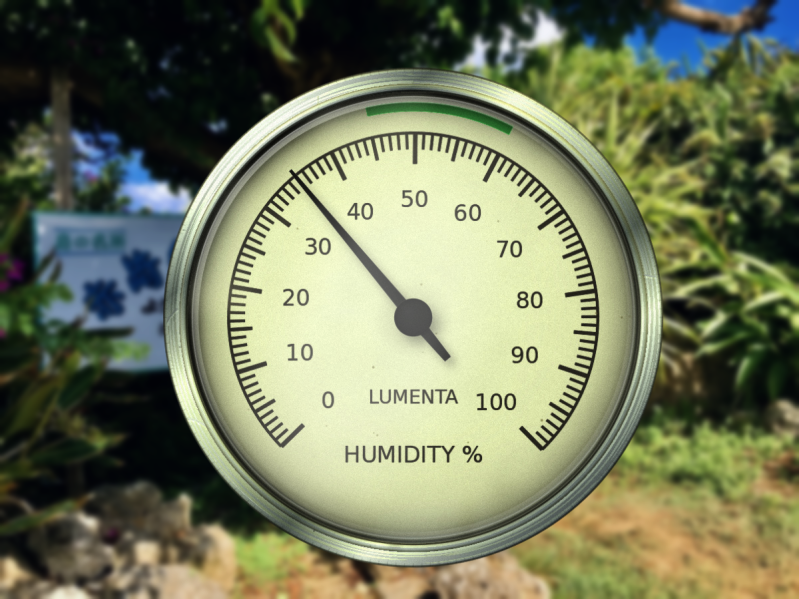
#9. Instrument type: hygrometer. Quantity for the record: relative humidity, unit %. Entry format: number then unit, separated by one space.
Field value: 35 %
